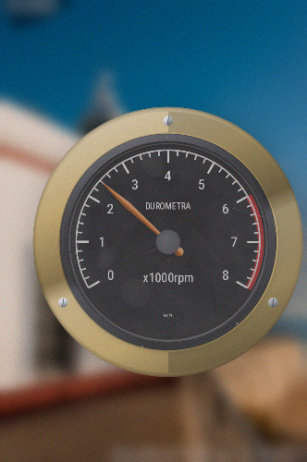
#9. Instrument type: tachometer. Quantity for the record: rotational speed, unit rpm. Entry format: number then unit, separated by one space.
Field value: 2400 rpm
